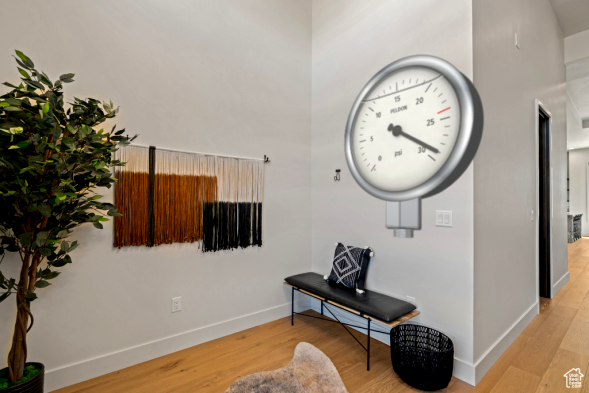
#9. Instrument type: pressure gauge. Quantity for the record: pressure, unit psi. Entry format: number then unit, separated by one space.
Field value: 29 psi
